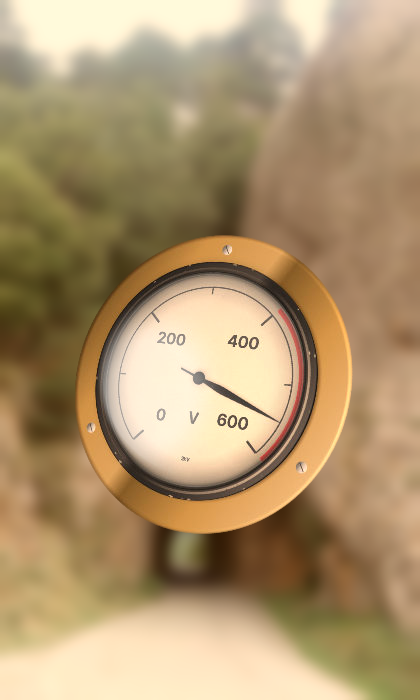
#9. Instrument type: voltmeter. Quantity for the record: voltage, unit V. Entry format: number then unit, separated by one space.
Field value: 550 V
